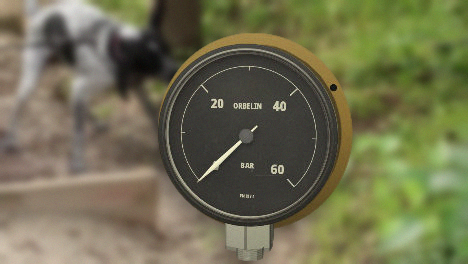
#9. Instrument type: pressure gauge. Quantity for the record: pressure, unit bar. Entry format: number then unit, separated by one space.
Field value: 0 bar
